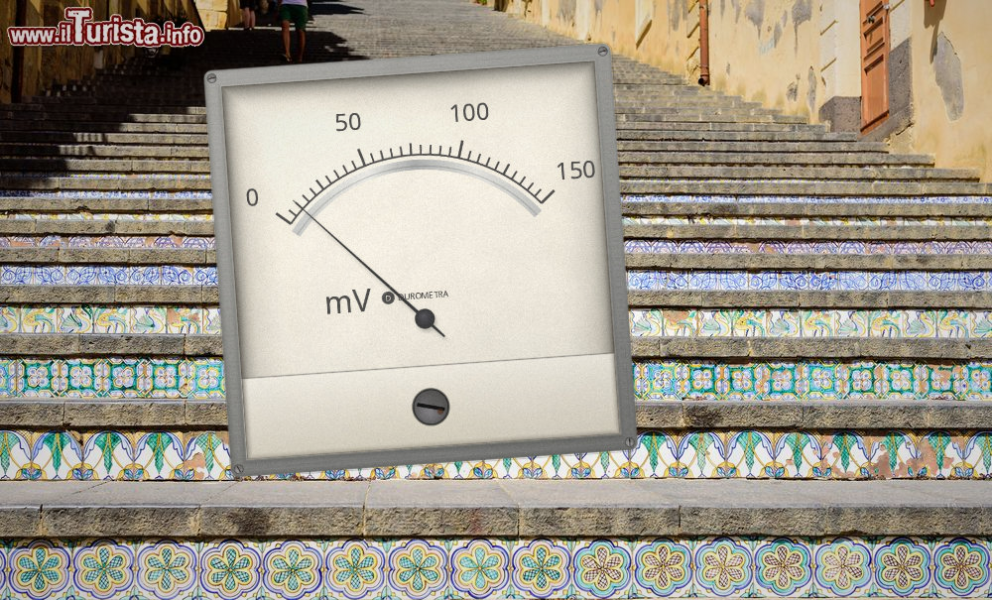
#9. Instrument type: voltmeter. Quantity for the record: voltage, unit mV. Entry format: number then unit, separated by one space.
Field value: 10 mV
